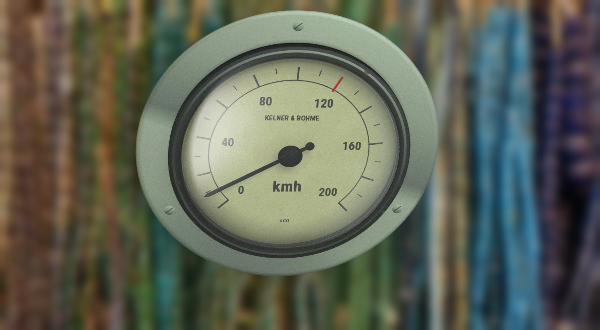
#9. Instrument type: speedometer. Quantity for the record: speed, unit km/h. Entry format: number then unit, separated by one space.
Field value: 10 km/h
